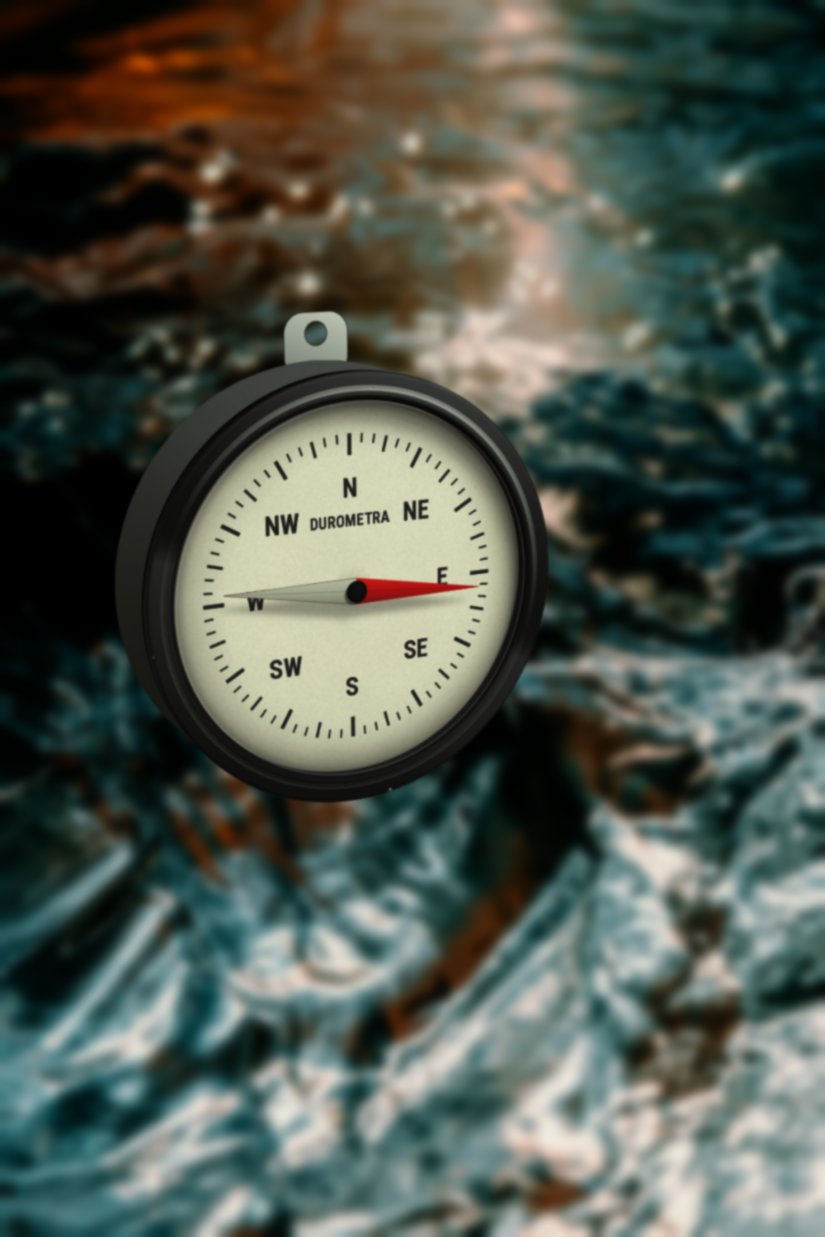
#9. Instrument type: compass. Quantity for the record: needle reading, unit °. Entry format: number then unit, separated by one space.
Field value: 95 °
